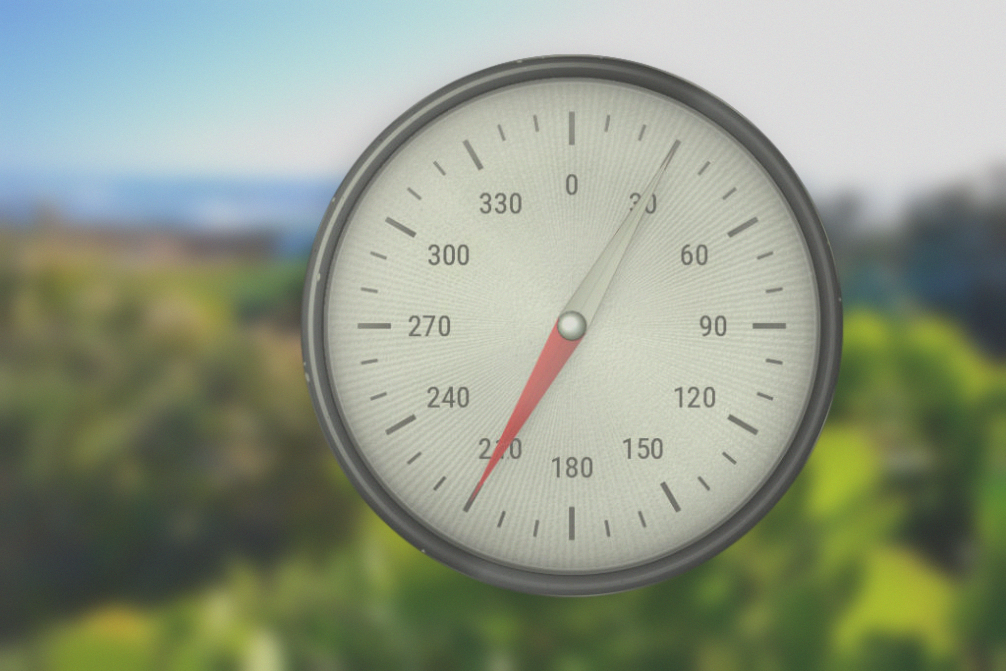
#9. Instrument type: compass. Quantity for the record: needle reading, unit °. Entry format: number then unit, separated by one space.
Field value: 210 °
